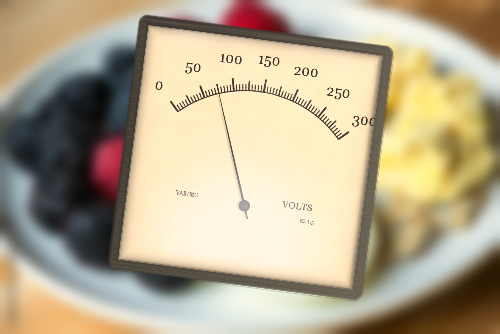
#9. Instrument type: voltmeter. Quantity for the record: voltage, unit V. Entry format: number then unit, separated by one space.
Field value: 75 V
